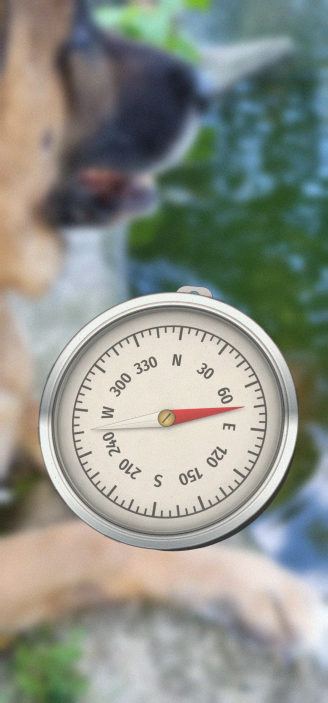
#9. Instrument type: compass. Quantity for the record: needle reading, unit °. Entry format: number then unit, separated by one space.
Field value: 75 °
